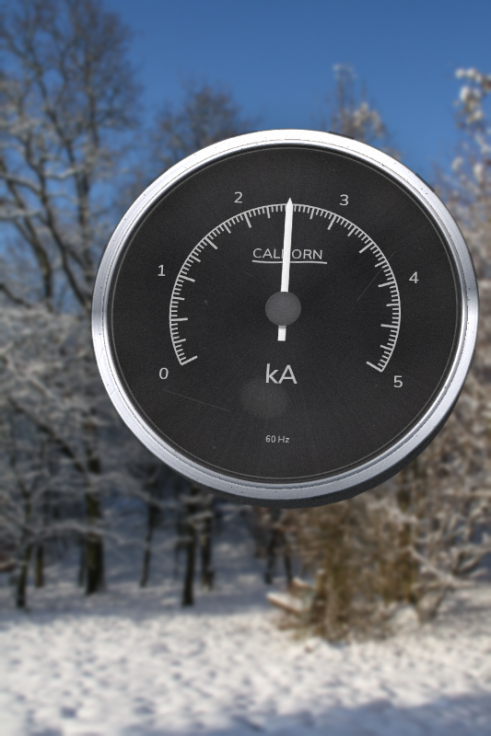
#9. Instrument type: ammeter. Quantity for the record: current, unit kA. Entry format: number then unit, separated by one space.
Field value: 2.5 kA
